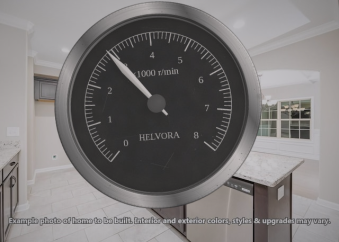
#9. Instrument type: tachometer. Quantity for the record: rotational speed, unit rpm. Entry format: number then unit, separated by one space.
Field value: 2900 rpm
